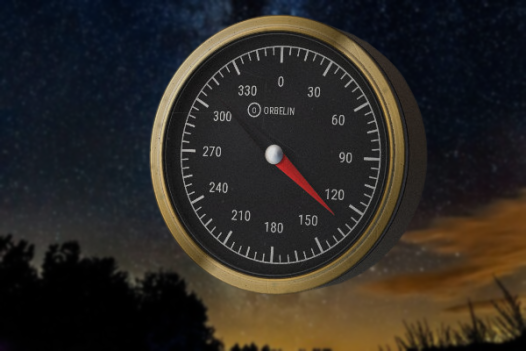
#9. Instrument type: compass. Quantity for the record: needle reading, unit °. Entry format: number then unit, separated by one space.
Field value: 130 °
